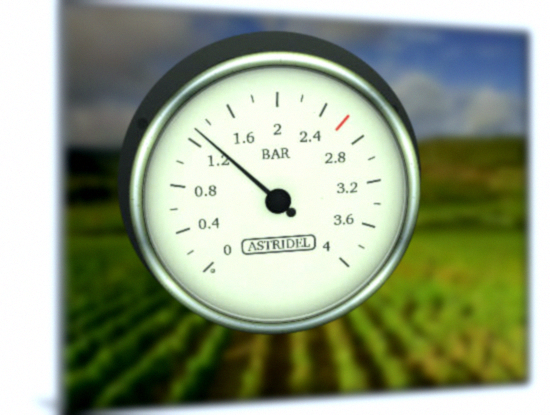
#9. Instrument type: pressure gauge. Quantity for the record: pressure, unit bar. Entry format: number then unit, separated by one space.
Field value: 1.3 bar
